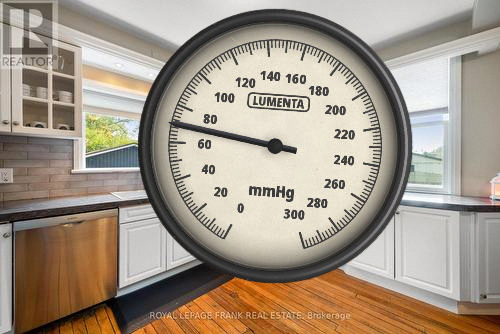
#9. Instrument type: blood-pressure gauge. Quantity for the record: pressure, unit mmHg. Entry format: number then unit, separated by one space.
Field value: 70 mmHg
